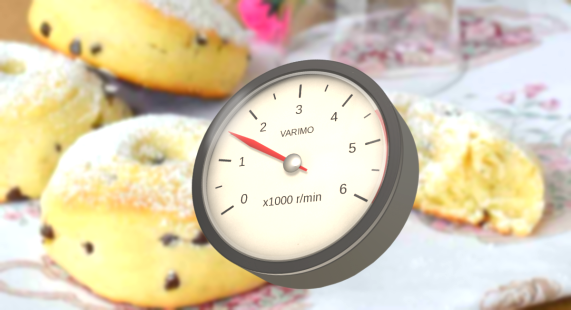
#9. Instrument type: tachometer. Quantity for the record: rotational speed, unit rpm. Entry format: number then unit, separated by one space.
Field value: 1500 rpm
